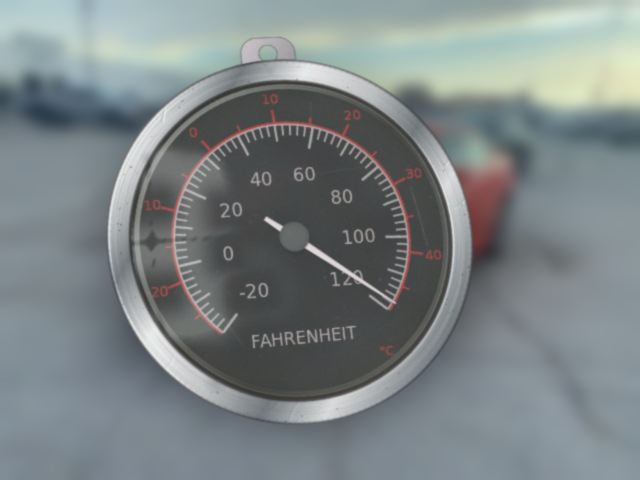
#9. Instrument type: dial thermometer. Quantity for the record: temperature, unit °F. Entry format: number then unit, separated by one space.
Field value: 118 °F
